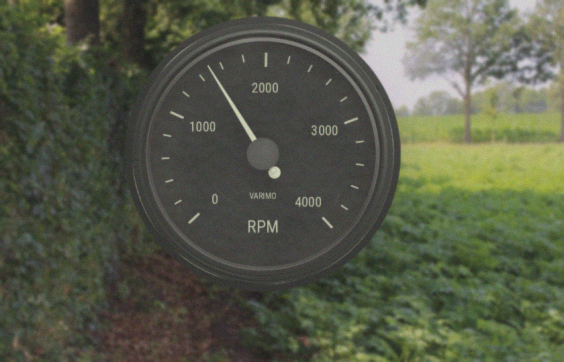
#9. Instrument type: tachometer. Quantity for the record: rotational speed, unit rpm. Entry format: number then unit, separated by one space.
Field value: 1500 rpm
